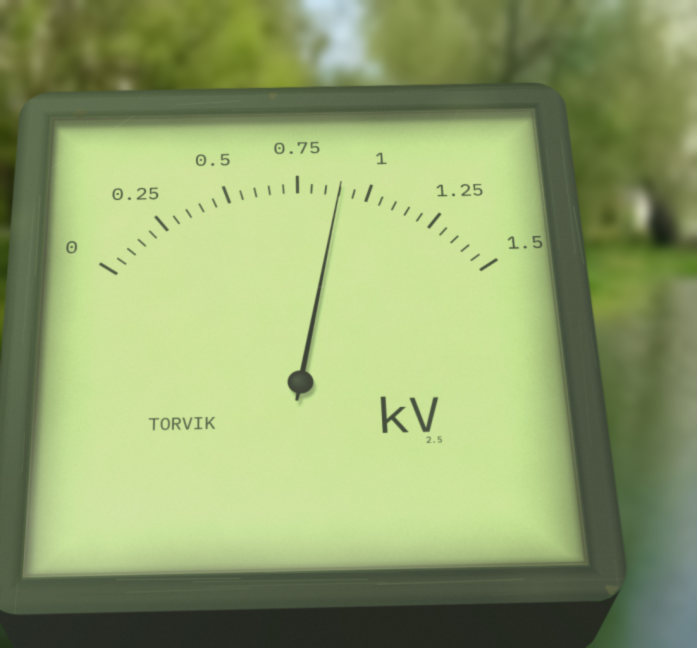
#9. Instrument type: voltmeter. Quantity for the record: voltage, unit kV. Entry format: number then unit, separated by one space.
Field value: 0.9 kV
